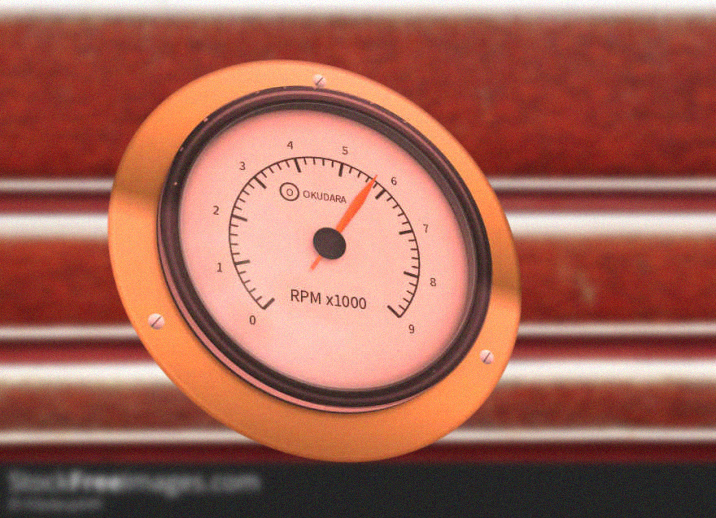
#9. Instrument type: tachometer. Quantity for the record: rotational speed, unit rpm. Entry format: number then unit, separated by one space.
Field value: 5700 rpm
